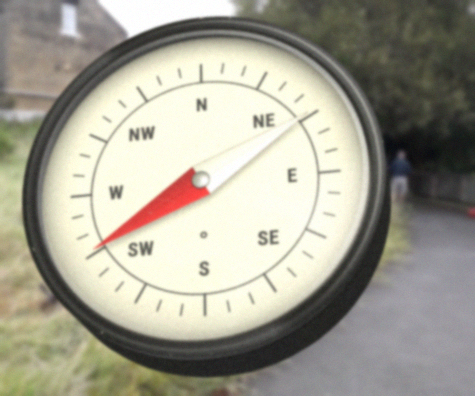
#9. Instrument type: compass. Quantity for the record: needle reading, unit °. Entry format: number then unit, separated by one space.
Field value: 240 °
